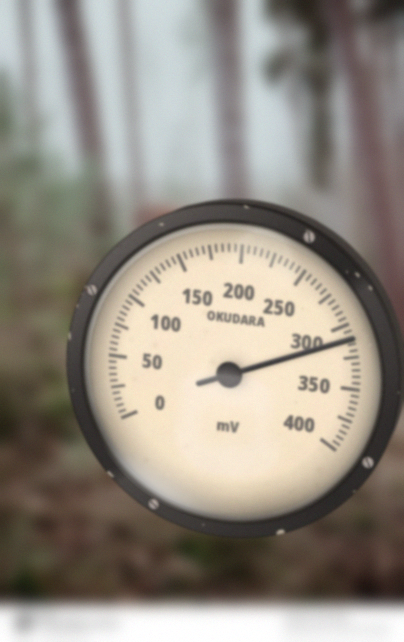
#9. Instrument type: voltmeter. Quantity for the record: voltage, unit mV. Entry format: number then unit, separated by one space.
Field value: 310 mV
